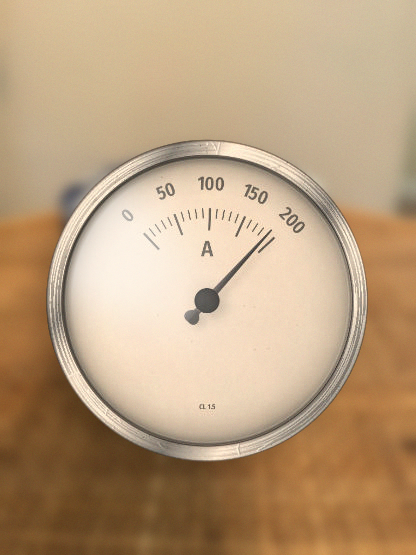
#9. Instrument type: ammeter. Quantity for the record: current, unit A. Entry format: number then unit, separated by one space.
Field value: 190 A
